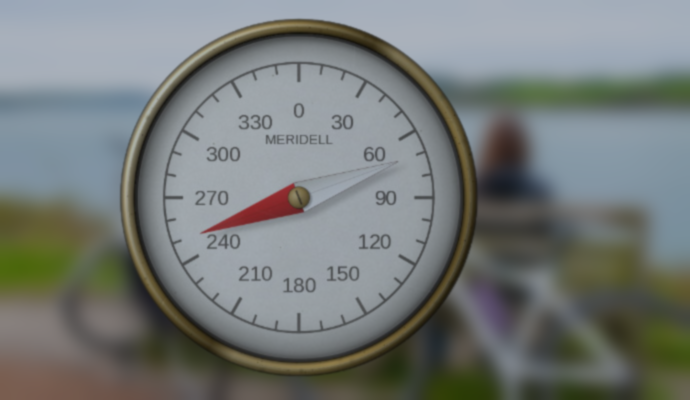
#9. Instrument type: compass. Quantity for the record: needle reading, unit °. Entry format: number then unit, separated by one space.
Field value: 250 °
